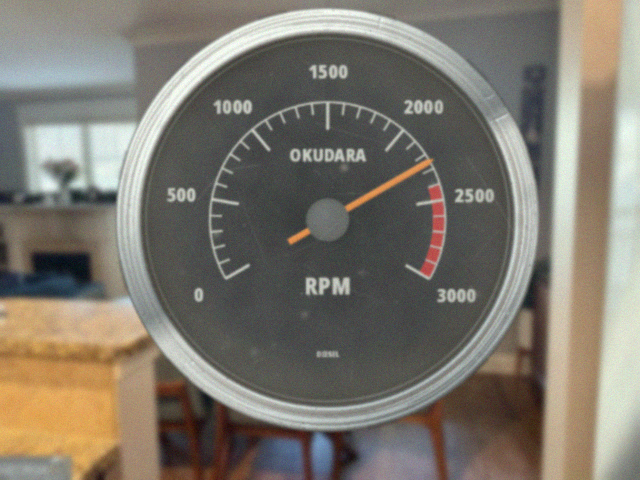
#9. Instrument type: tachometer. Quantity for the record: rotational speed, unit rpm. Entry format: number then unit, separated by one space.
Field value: 2250 rpm
